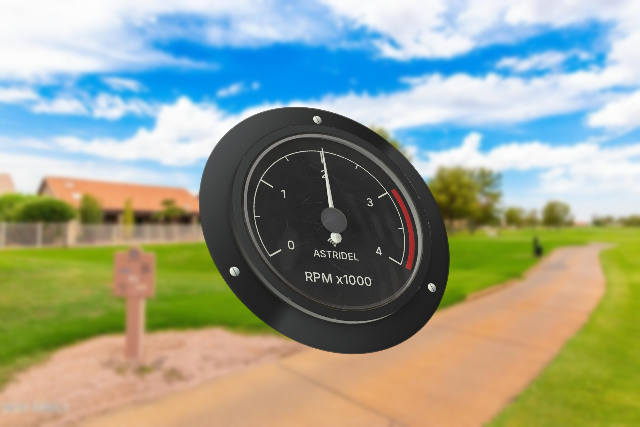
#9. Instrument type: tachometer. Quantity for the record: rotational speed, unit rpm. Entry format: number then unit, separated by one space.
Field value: 2000 rpm
